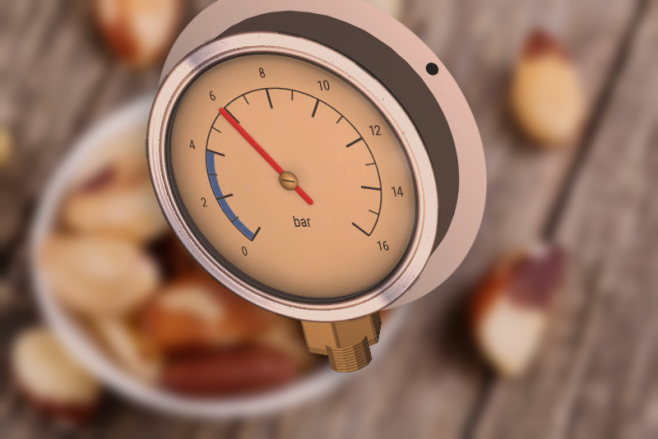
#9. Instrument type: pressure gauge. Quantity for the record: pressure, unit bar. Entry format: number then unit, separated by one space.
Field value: 6 bar
